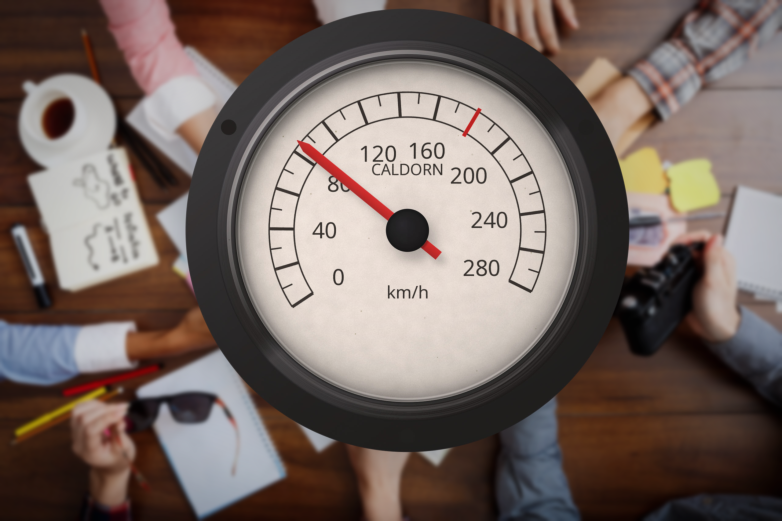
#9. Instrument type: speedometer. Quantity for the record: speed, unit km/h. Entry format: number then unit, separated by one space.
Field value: 85 km/h
